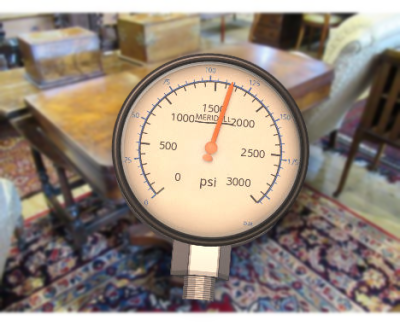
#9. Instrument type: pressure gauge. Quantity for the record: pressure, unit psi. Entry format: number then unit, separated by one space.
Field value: 1650 psi
